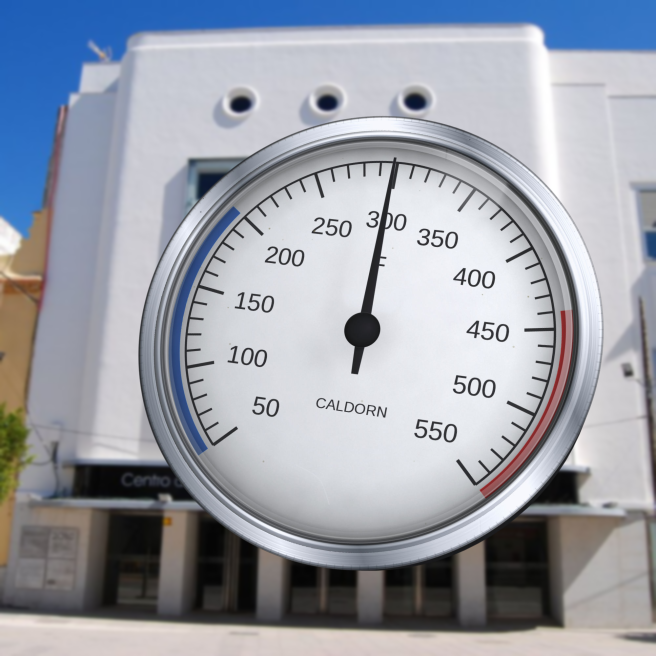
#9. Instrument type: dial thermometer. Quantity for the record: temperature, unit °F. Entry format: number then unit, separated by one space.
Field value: 300 °F
